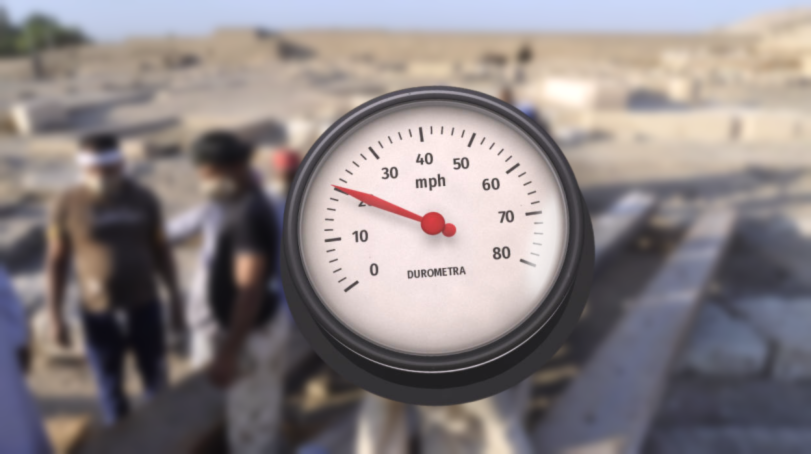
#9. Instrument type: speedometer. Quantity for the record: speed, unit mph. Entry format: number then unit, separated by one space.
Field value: 20 mph
